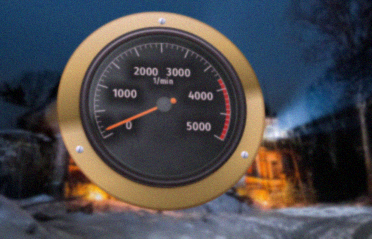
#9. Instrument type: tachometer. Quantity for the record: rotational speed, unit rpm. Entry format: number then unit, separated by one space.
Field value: 100 rpm
